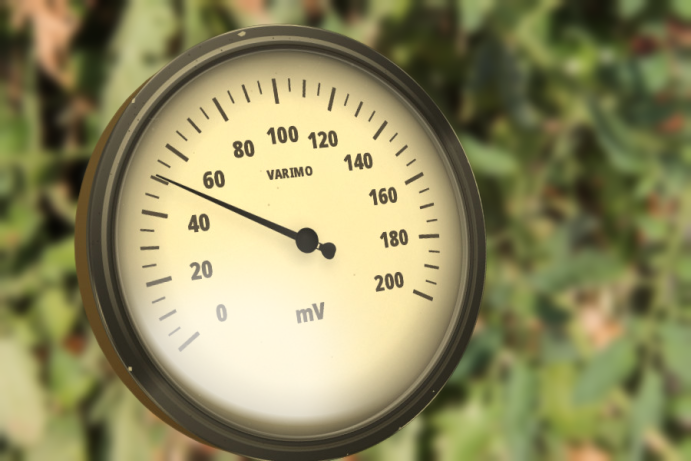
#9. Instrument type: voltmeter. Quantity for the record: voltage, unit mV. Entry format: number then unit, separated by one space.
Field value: 50 mV
